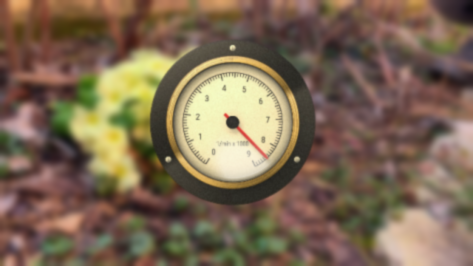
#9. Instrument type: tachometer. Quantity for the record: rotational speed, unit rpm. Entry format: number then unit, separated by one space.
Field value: 8500 rpm
